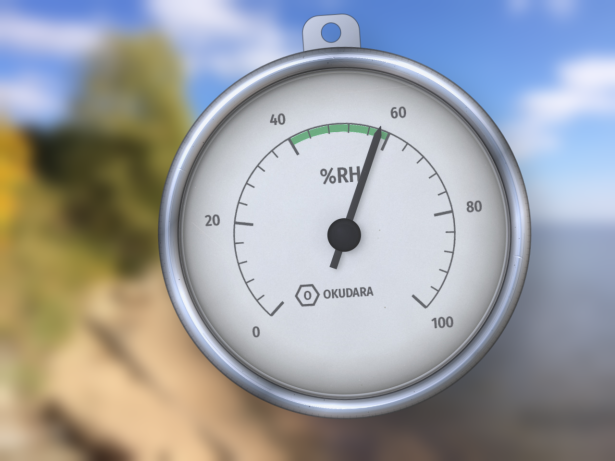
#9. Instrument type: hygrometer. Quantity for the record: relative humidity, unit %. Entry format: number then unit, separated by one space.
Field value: 58 %
